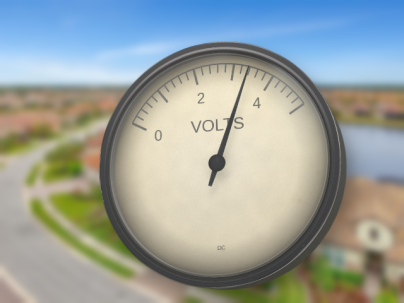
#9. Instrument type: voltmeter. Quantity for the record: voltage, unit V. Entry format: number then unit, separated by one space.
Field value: 3.4 V
